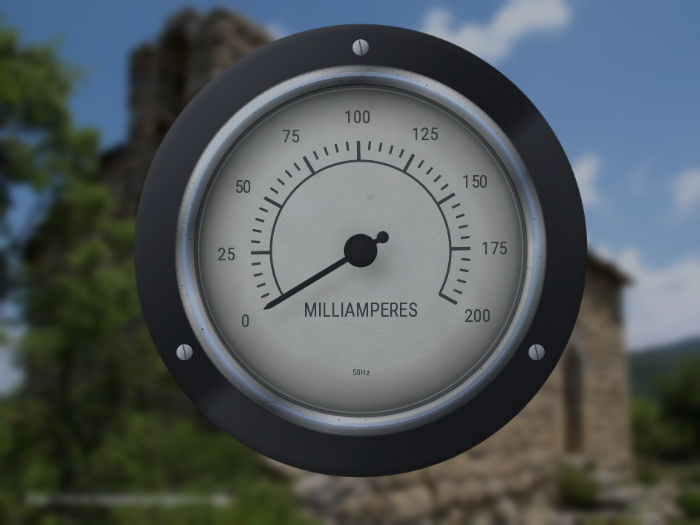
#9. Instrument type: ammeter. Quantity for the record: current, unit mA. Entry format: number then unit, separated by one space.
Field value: 0 mA
